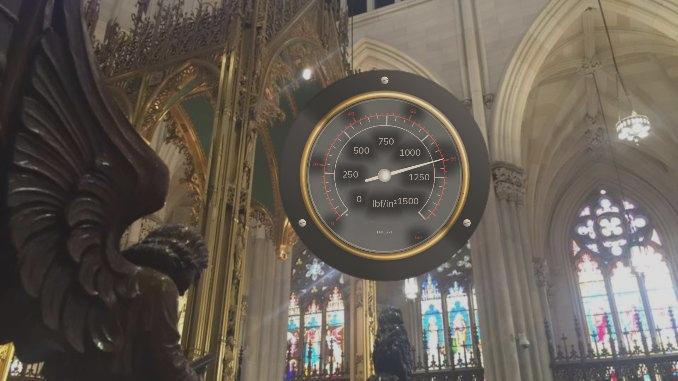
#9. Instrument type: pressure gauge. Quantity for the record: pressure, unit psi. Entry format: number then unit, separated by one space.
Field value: 1150 psi
